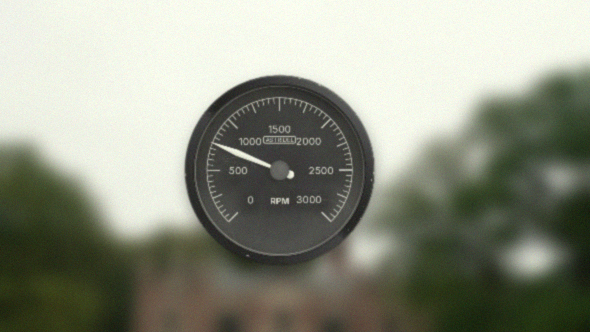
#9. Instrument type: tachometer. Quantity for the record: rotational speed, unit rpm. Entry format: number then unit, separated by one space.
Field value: 750 rpm
